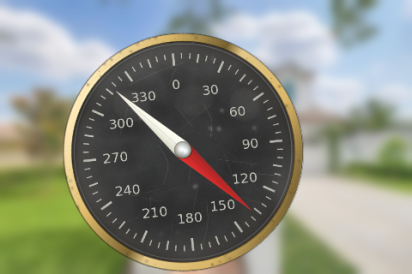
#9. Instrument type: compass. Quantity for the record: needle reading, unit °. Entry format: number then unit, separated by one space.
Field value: 137.5 °
